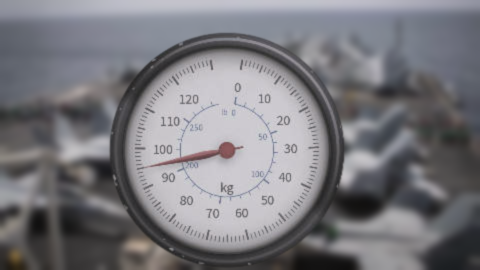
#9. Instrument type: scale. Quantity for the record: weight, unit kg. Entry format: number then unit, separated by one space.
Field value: 95 kg
